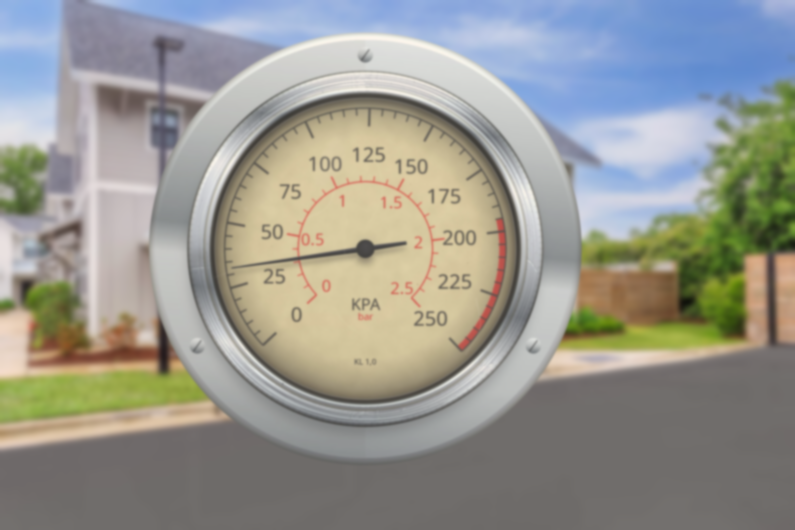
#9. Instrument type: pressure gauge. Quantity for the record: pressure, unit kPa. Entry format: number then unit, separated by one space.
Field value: 32.5 kPa
